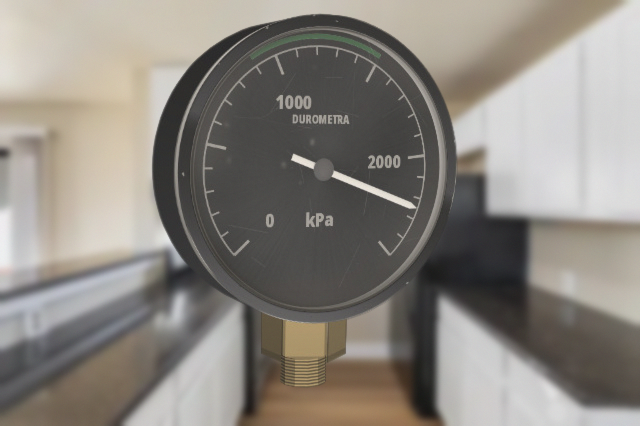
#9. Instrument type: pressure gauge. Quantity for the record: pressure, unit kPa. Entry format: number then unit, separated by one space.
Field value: 2250 kPa
